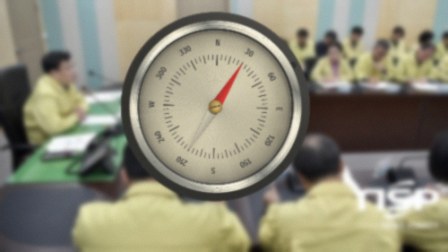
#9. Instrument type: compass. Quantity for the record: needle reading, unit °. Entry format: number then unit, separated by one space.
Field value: 30 °
